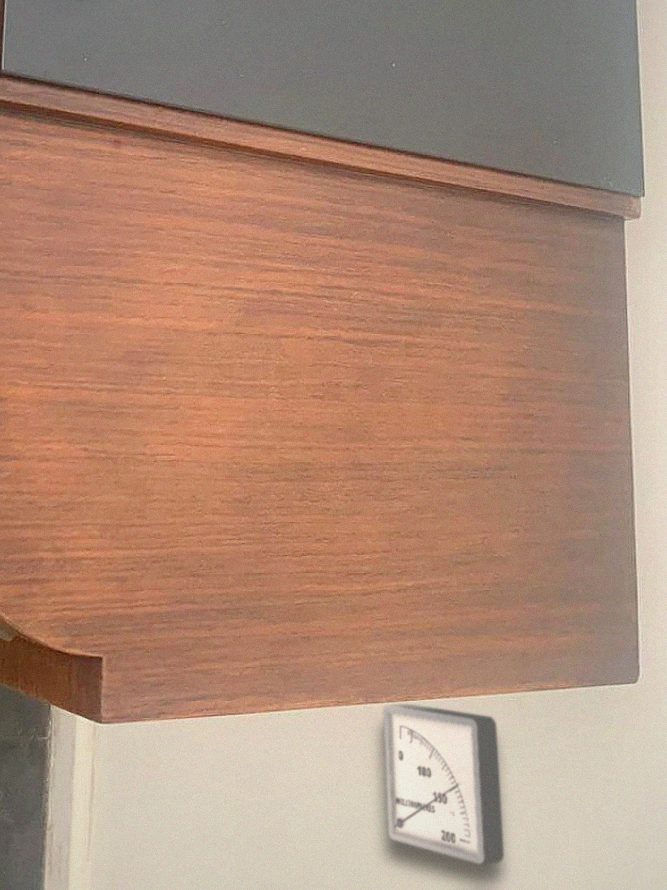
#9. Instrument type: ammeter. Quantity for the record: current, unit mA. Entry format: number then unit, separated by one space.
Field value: 150 mA
